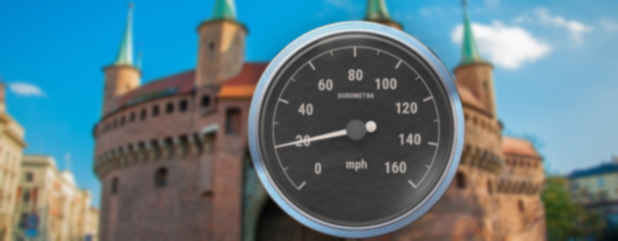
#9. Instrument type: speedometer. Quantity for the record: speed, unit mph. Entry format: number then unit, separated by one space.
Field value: 20 mph
